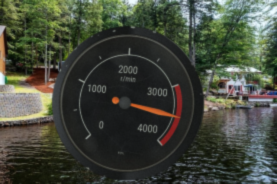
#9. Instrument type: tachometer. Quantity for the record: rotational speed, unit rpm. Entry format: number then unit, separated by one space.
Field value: 3500 rpm
